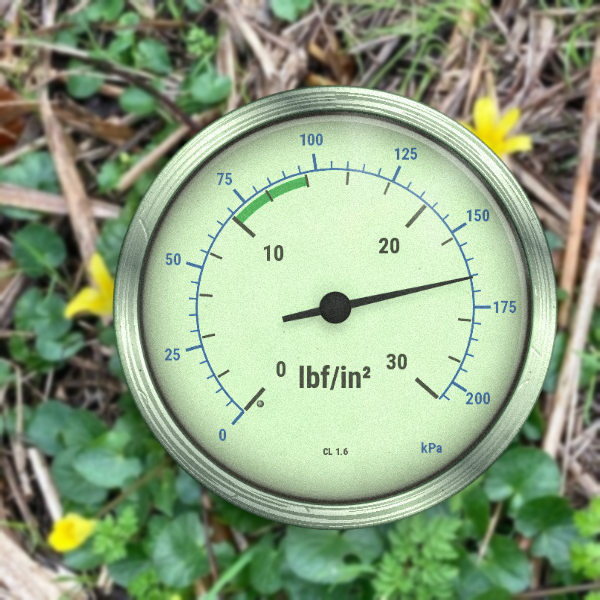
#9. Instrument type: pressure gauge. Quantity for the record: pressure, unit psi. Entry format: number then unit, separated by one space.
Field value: 24 psi
